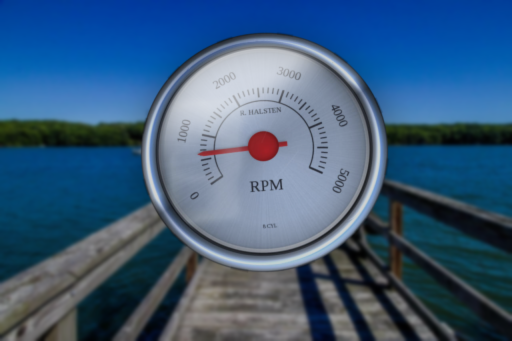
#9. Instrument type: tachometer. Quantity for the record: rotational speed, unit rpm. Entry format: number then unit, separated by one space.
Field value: 600 rpm
